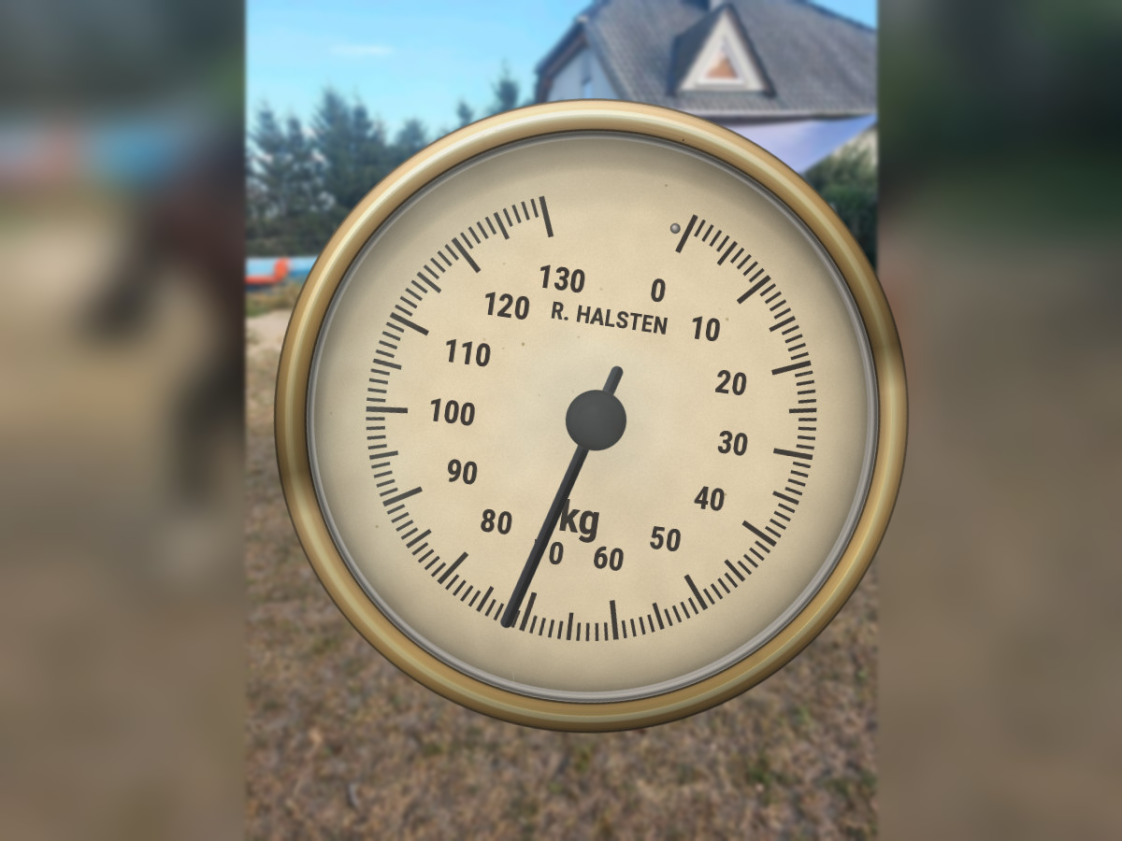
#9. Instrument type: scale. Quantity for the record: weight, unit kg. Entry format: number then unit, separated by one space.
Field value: 72 kg
